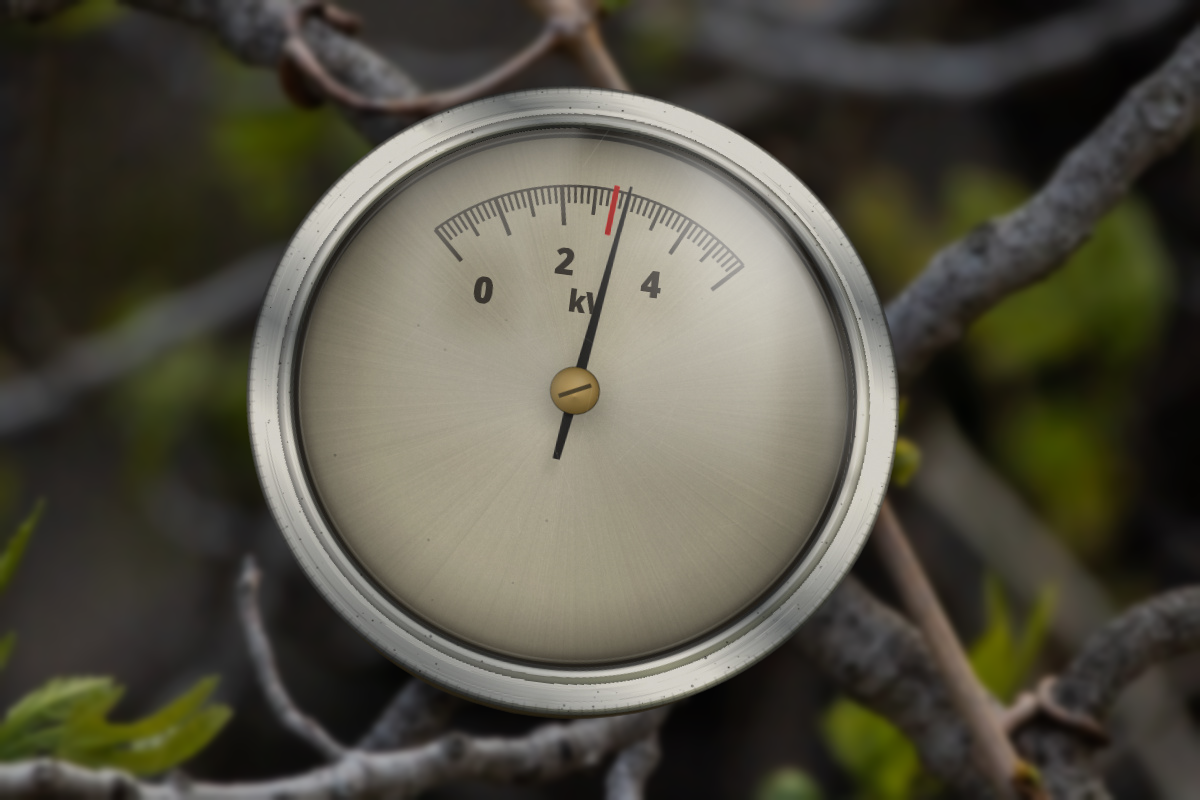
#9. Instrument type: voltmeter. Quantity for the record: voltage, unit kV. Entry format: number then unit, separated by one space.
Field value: 3 kV
